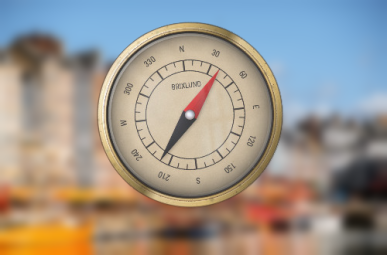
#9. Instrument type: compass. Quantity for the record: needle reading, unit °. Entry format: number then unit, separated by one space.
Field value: 40 °
